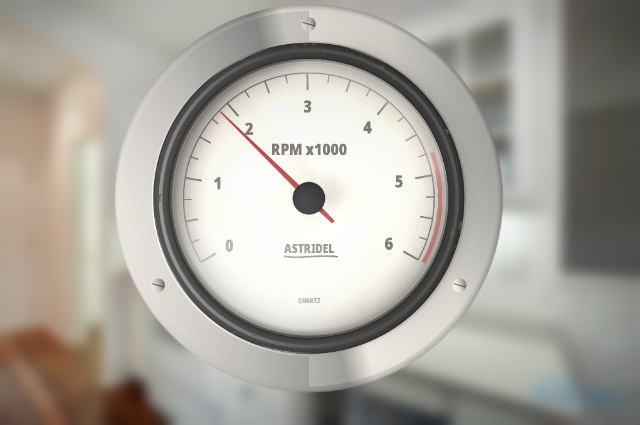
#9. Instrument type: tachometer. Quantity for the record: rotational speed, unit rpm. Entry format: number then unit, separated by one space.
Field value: 1875 rpm
